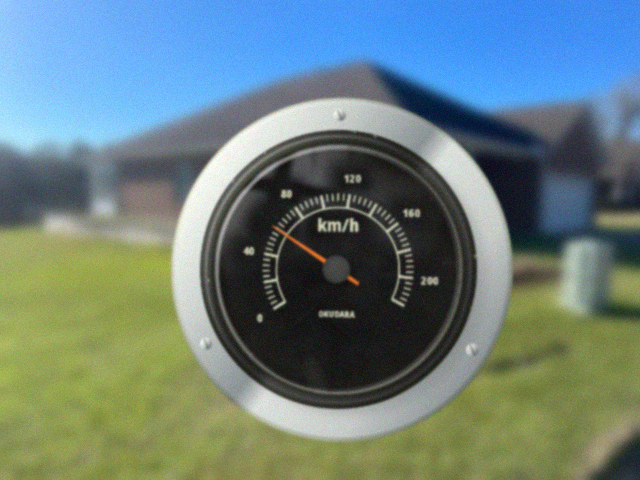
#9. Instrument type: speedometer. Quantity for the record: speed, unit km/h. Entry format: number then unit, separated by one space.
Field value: 60 km/h
